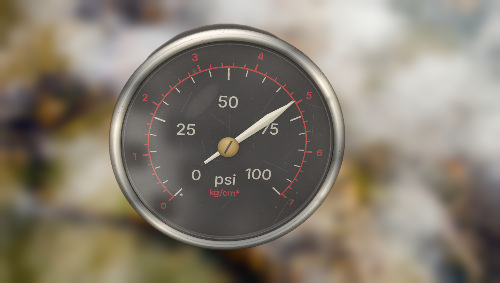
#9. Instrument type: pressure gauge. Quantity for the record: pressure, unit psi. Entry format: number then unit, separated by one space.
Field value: 70 psi
